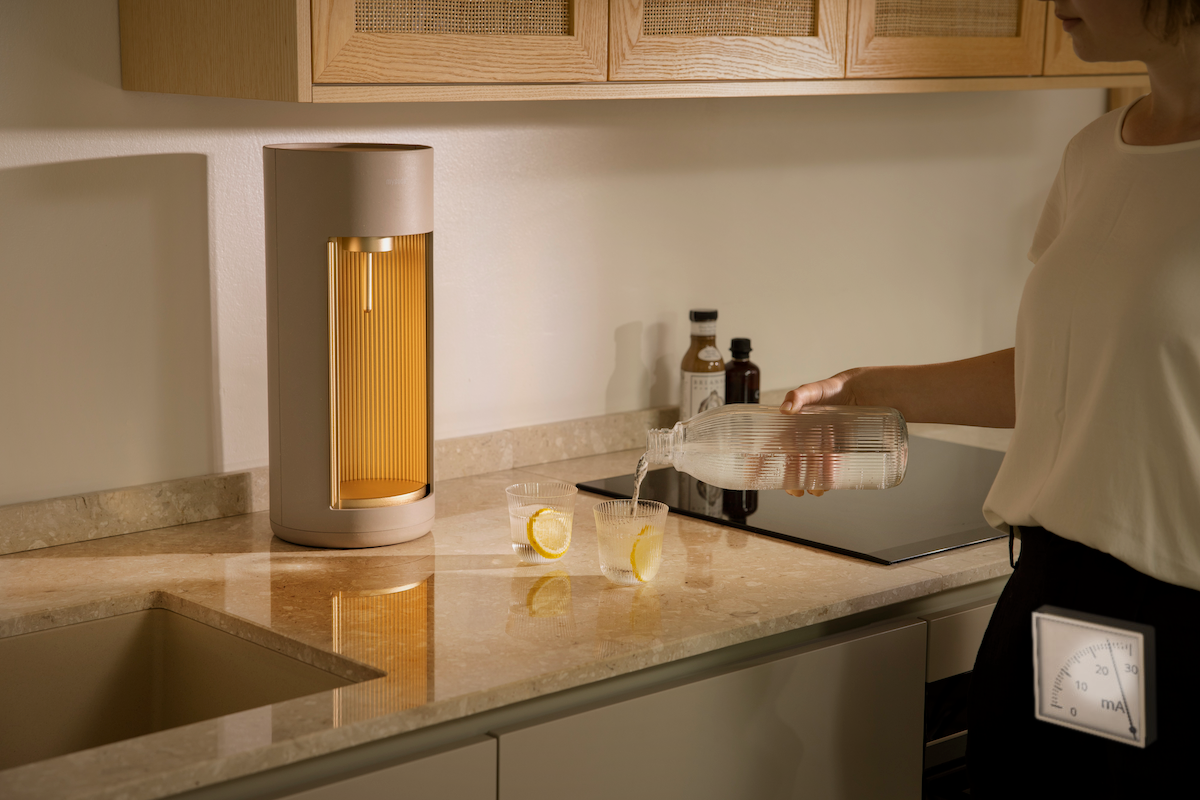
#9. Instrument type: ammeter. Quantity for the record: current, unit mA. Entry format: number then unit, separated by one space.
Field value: 25 mA
